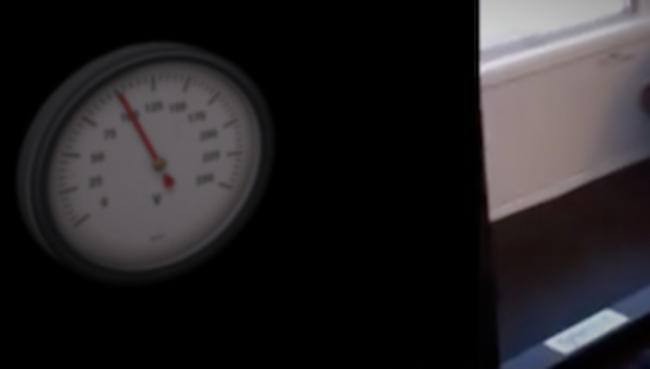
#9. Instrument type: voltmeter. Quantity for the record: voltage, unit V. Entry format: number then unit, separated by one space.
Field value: 100 V
